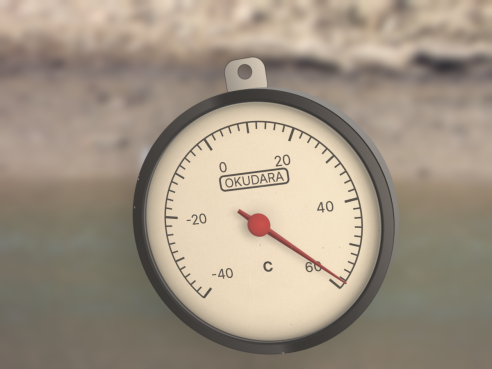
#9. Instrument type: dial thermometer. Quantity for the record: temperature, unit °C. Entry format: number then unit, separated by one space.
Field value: 58 °C
